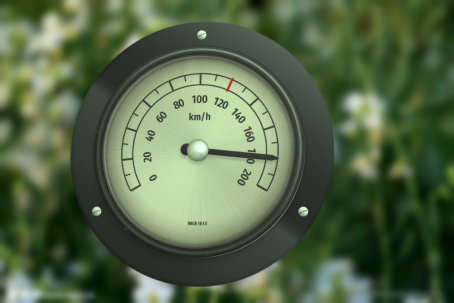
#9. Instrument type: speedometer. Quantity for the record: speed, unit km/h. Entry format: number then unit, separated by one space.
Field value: 180 km/h
